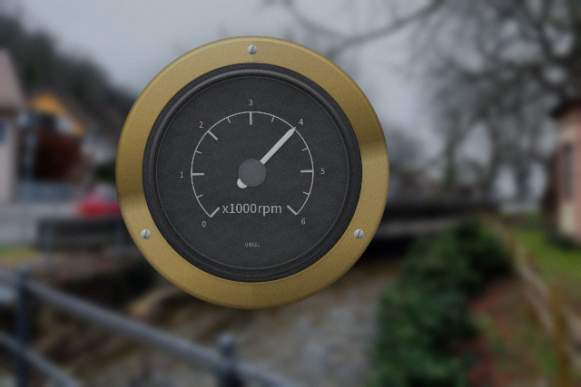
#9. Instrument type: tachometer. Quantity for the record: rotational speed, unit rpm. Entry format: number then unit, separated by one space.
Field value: 4000 rpm
